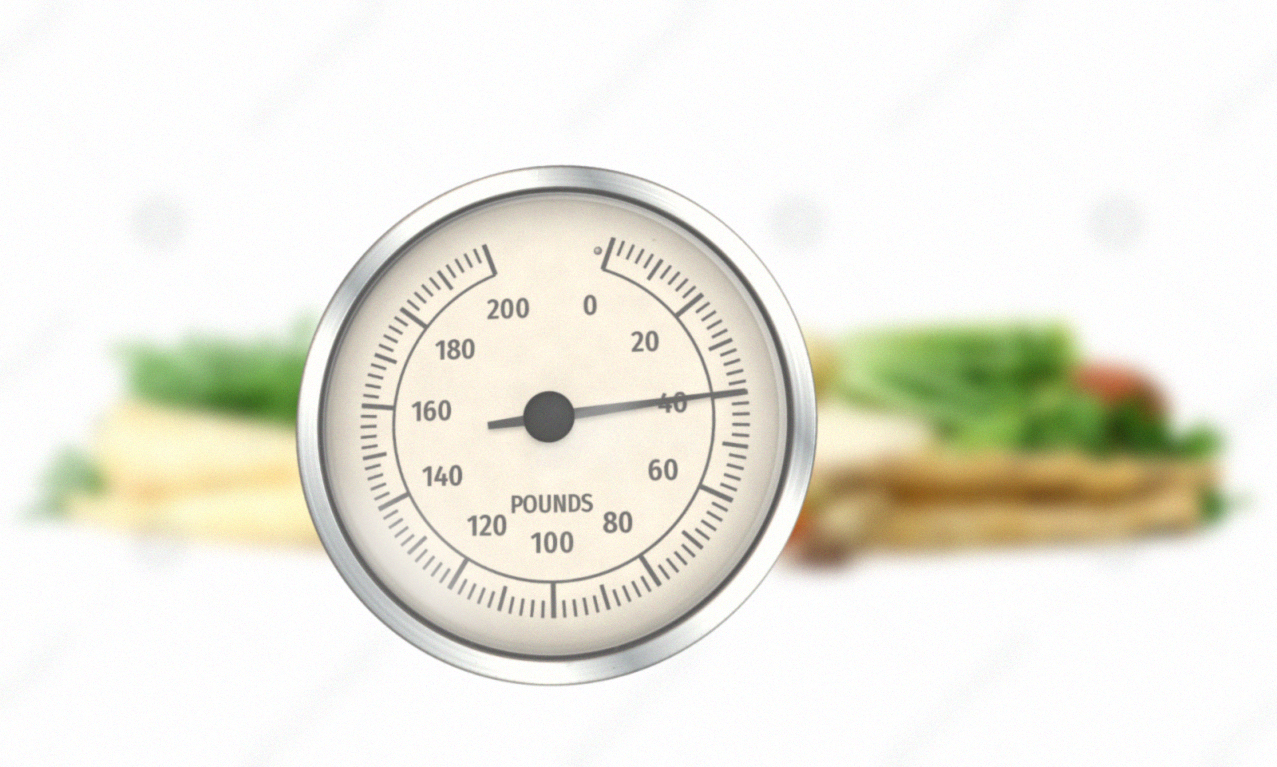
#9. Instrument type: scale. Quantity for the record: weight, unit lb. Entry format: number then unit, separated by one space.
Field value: 40 lb
